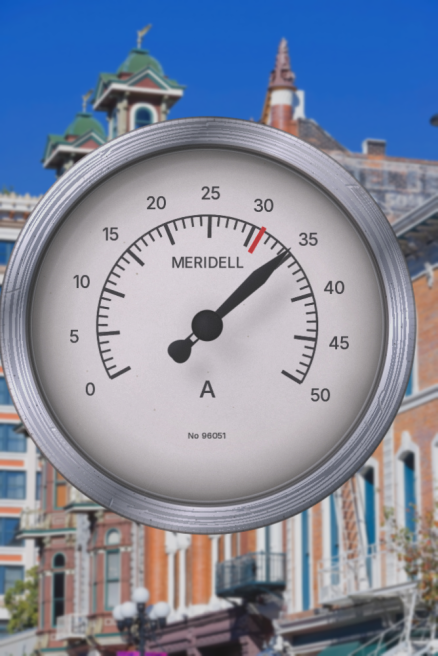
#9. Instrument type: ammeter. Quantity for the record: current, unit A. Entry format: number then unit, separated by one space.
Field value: 34.5 A
